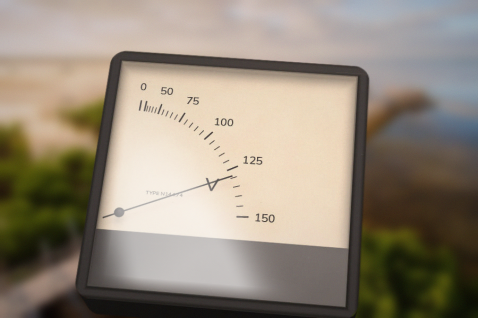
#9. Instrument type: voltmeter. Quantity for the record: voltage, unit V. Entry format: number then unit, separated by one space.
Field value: 130 V
